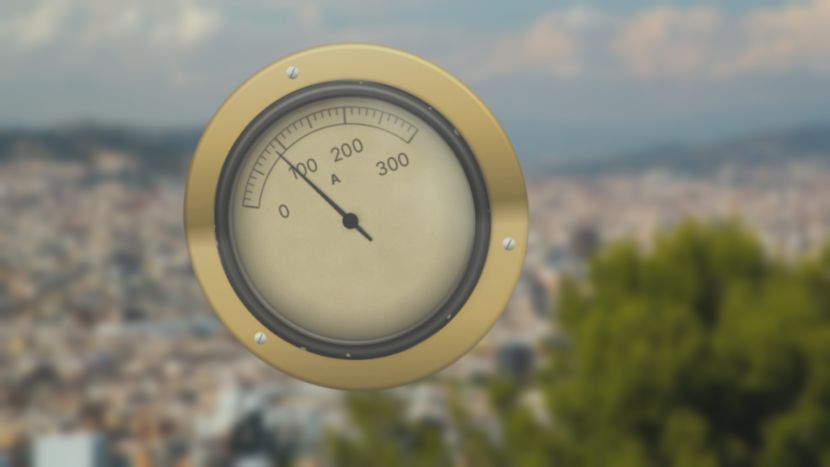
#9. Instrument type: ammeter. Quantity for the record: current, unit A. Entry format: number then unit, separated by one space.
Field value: 90 A
